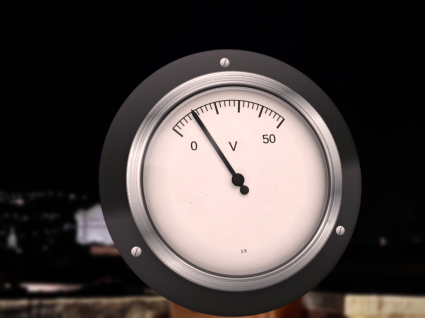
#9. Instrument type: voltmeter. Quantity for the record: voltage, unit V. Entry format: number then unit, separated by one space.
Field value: 10 V
